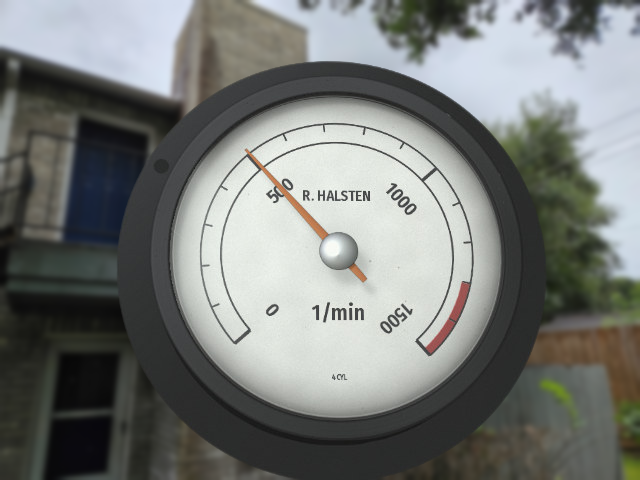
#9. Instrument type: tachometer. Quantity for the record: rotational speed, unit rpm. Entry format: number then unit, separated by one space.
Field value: 500 rpm
